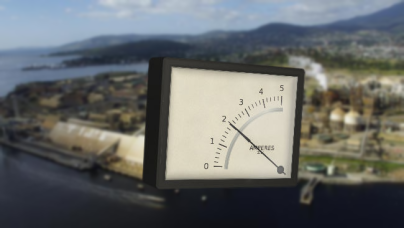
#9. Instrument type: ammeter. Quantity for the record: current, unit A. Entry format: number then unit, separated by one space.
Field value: 2 A
